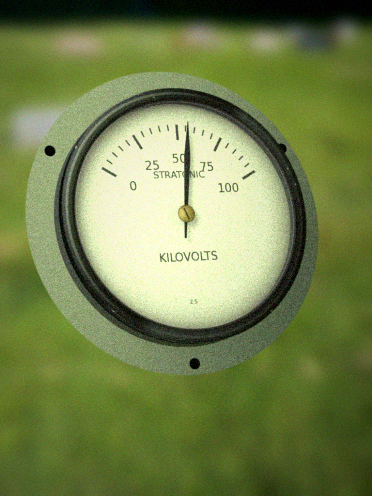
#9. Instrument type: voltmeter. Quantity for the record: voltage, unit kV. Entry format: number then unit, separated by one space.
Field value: 55 kV
